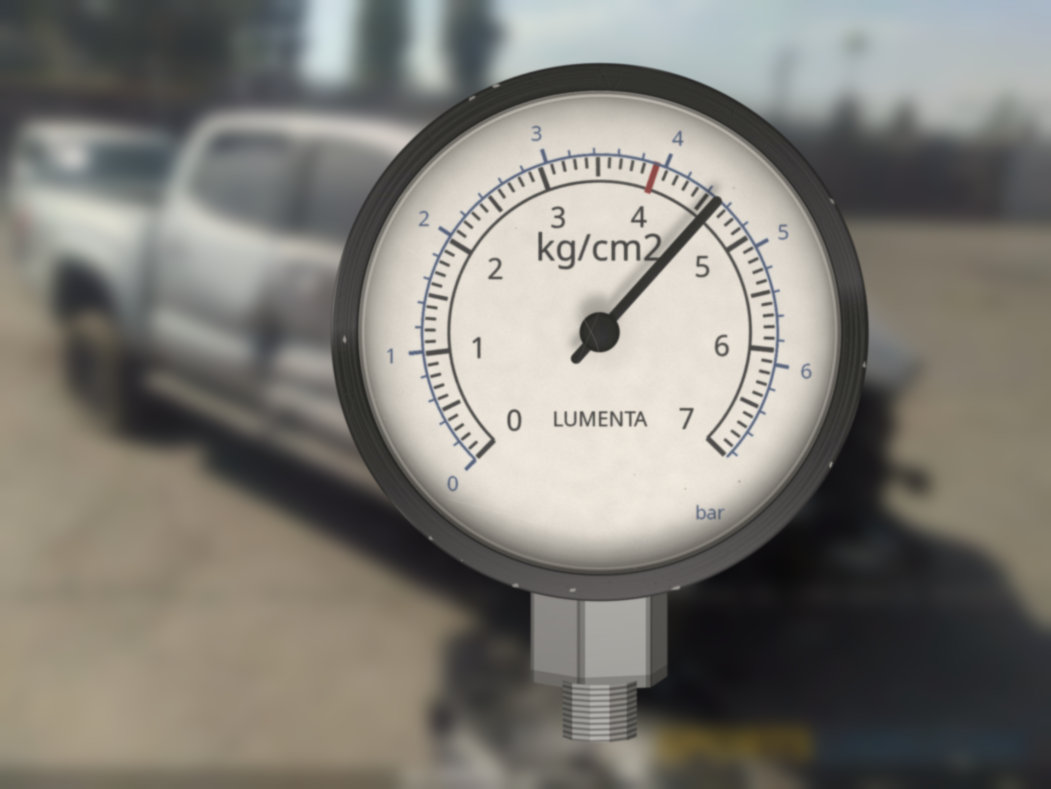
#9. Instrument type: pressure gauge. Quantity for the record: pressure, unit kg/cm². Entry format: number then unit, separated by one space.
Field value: 4.6 kg/cm²
